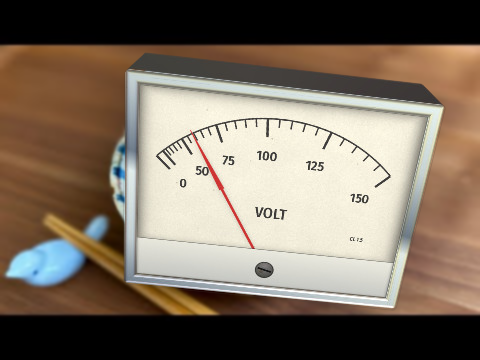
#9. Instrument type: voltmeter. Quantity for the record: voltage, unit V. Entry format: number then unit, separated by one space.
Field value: 60 V
